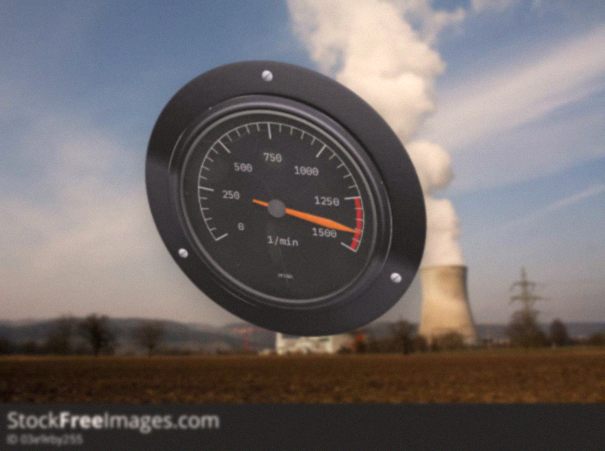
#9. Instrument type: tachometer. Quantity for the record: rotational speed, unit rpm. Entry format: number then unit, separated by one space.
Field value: 1400 rpm
